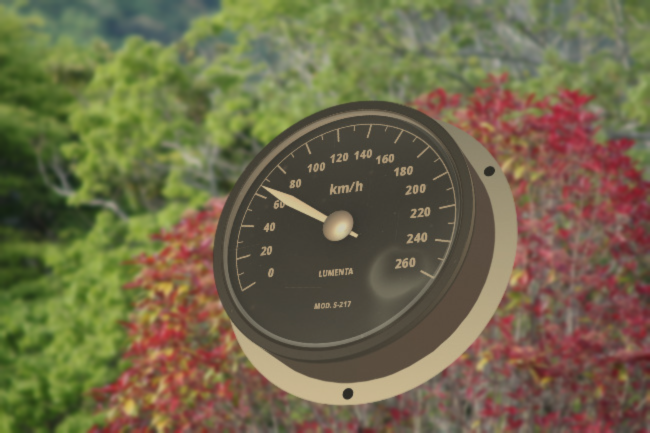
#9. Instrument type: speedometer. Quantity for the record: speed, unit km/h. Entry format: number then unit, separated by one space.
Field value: 65 km/h
